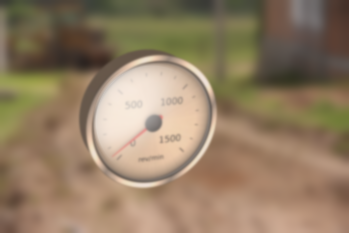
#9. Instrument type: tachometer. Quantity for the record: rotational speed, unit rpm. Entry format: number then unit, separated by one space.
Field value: 50 rpm
